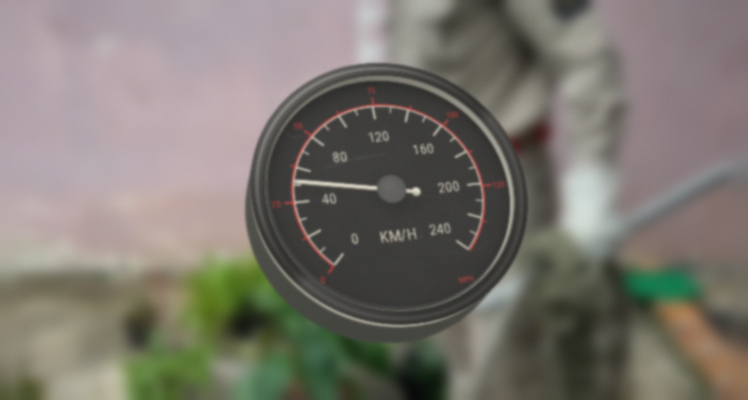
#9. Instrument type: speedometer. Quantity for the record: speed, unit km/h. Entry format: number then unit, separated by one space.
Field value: 50 km/h
